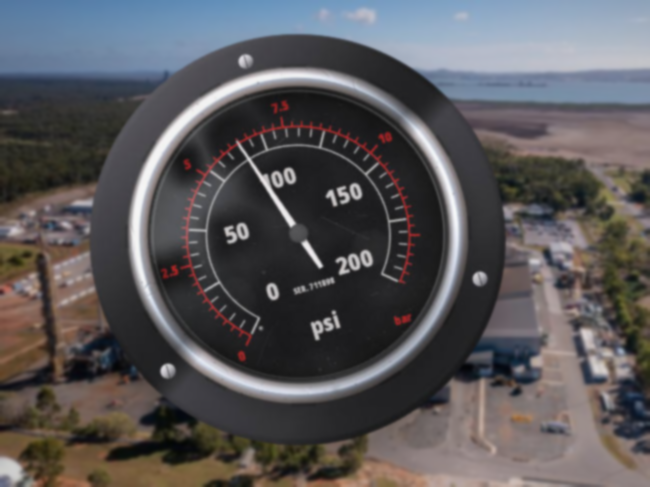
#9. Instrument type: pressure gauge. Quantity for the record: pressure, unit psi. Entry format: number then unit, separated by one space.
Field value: 90 psi
